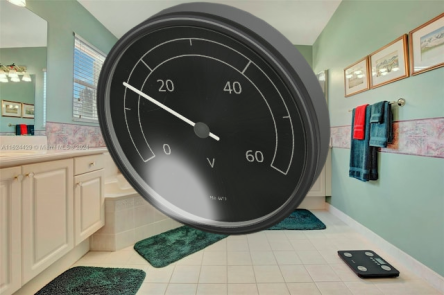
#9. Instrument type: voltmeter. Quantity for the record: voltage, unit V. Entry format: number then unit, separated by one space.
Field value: 15 V
